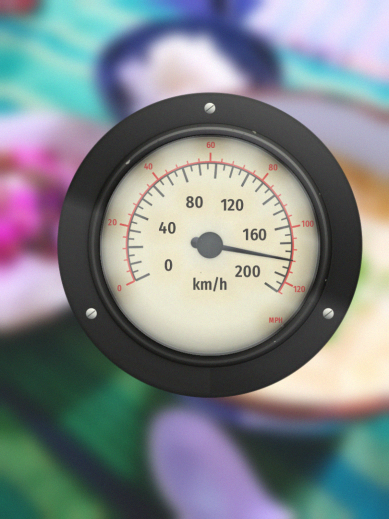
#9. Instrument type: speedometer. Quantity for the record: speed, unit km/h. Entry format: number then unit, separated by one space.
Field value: 180 km/h
